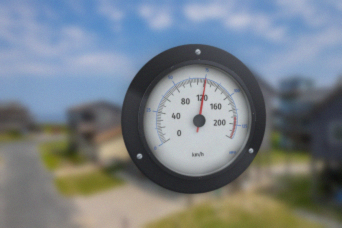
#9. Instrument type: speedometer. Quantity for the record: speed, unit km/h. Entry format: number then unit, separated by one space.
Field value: 120 km/h
